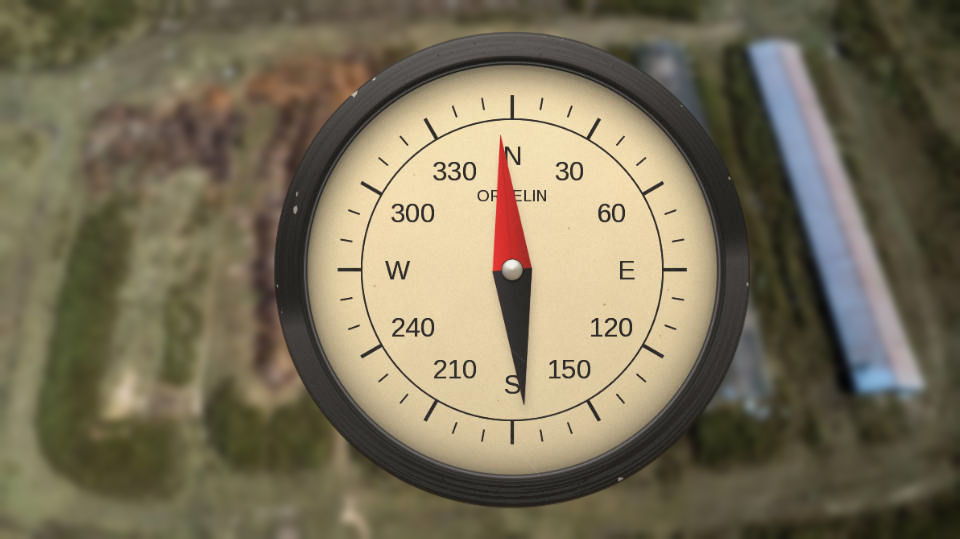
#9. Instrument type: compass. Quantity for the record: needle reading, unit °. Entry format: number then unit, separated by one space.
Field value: 355 °
